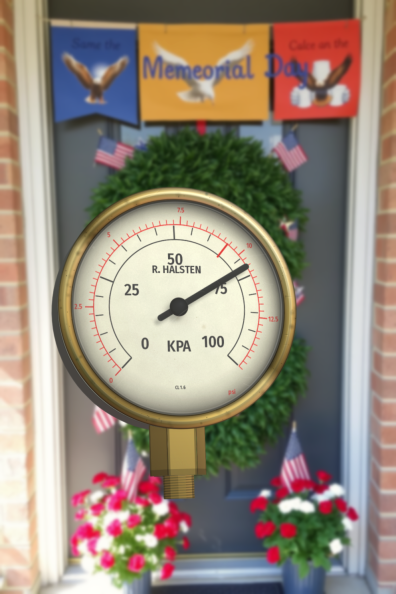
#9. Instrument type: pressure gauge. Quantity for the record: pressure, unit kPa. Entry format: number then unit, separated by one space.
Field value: 72.5 kPa
